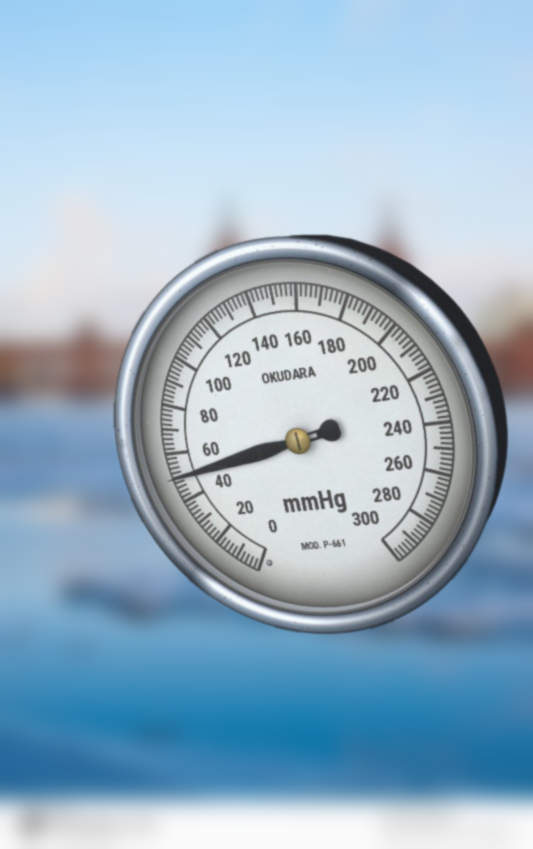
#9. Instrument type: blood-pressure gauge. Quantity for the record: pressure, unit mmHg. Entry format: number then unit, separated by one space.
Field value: 50 mmHg
